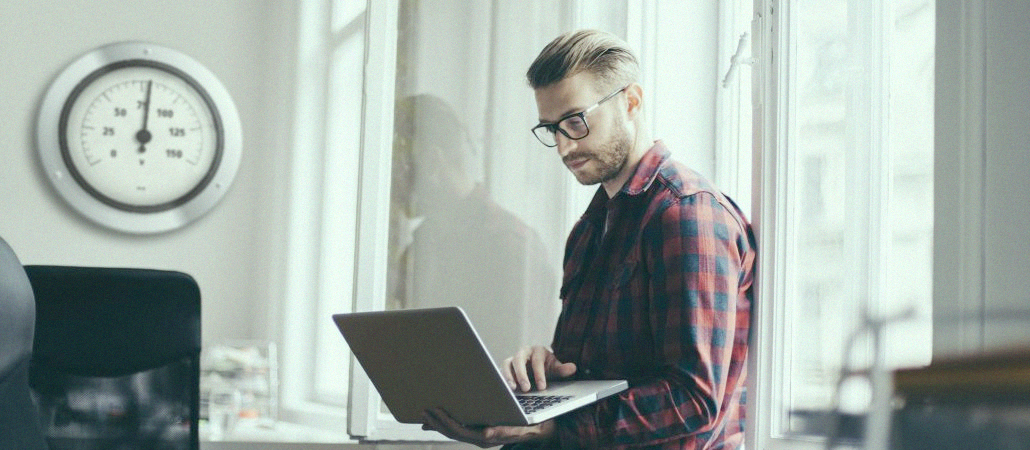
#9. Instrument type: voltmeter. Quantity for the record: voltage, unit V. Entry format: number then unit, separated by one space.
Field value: 80 V
